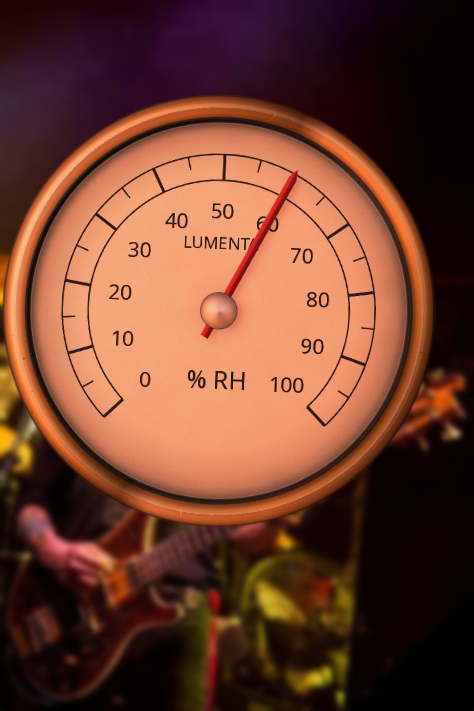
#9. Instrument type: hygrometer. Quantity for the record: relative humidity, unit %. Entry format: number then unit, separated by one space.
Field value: 60 %
